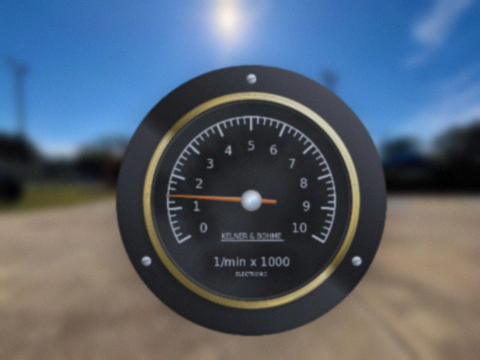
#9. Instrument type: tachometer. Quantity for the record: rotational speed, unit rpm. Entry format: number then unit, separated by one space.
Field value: 1400 rpm
